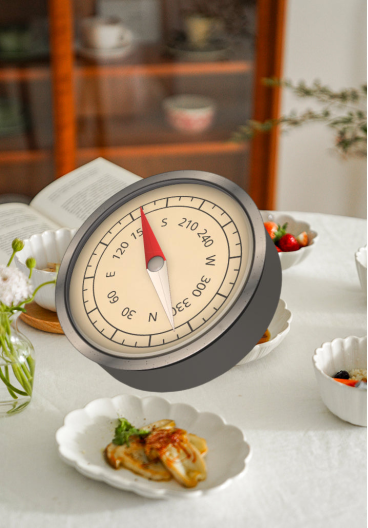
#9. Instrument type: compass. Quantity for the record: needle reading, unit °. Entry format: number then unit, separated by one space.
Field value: 160 °
